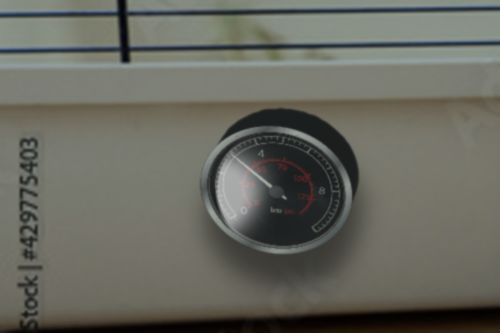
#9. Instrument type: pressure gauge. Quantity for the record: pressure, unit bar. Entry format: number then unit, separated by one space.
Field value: 3 bar
